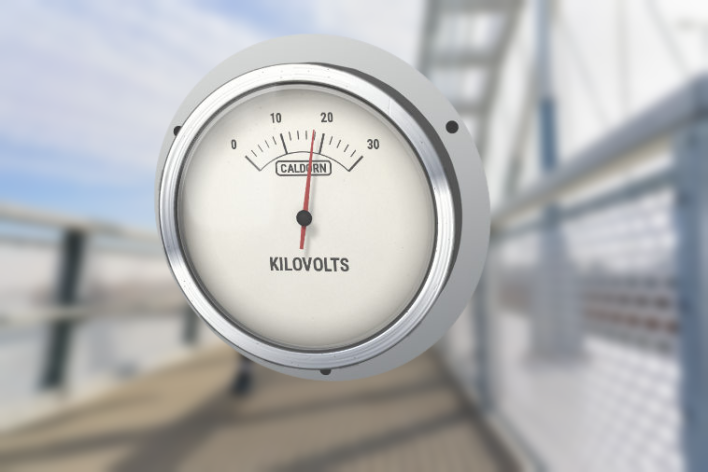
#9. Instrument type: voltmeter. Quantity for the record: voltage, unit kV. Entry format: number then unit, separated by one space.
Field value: 18 kV
